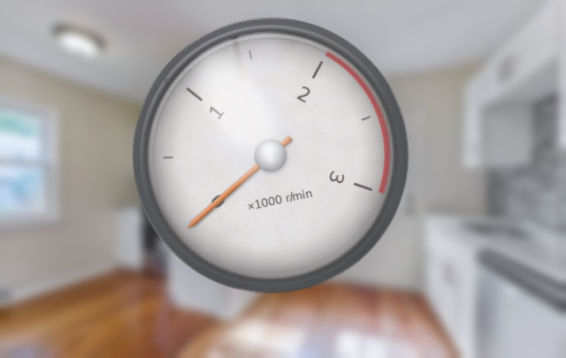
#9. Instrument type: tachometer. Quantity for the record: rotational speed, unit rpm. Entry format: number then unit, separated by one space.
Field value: 0 rpm
